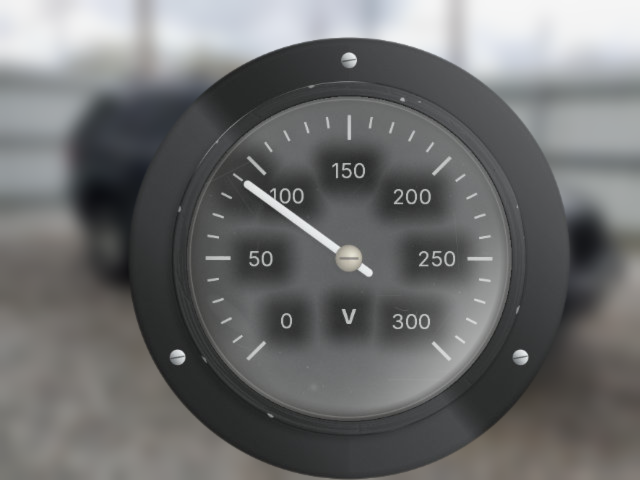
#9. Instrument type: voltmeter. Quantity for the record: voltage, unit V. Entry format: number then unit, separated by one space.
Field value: 90 V
